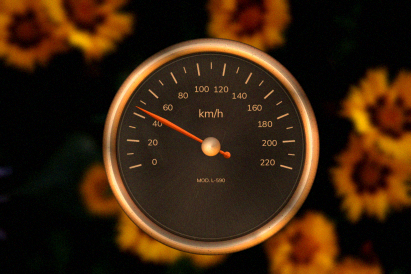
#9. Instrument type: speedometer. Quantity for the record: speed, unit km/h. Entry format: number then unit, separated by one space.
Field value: 45 km/h
